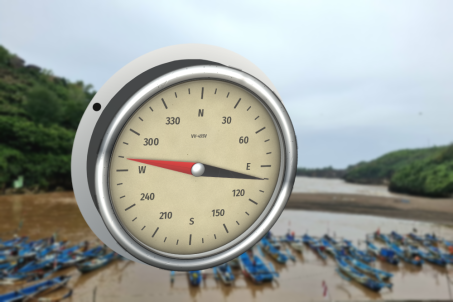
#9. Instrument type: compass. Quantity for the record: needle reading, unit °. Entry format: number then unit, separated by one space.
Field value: 280 °
